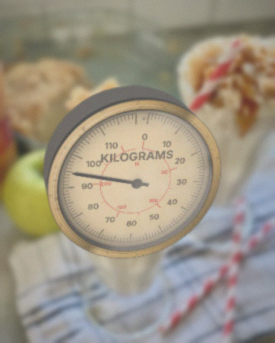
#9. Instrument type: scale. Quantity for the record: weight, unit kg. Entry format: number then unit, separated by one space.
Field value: 95 kg
